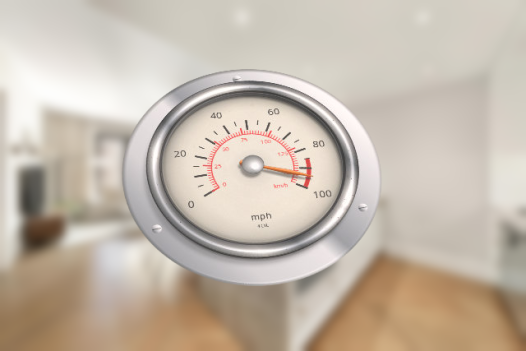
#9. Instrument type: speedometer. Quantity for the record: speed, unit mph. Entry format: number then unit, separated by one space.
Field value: 95 mph
